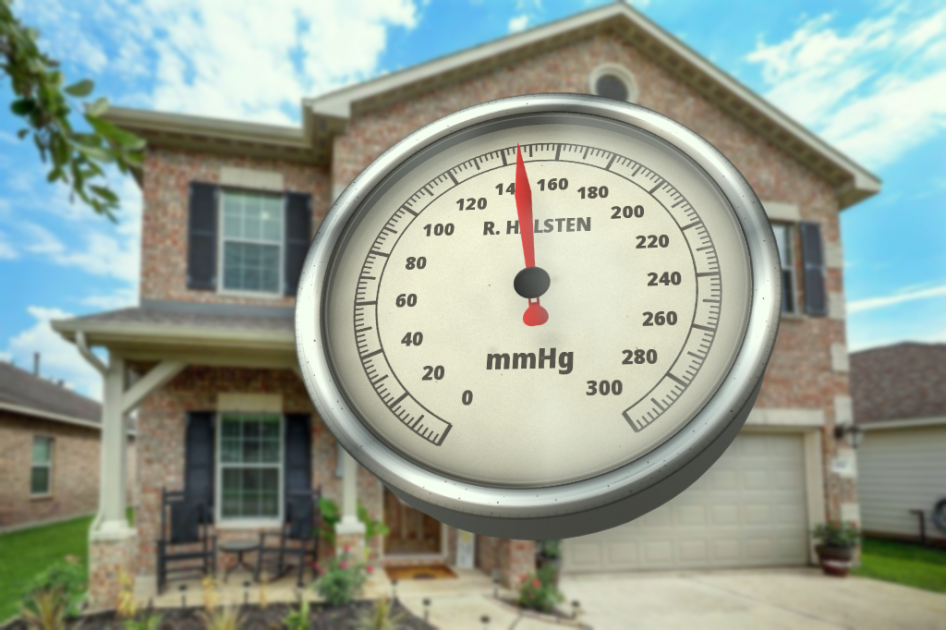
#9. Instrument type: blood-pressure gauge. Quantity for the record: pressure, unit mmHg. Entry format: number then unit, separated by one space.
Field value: 146 mmHg
